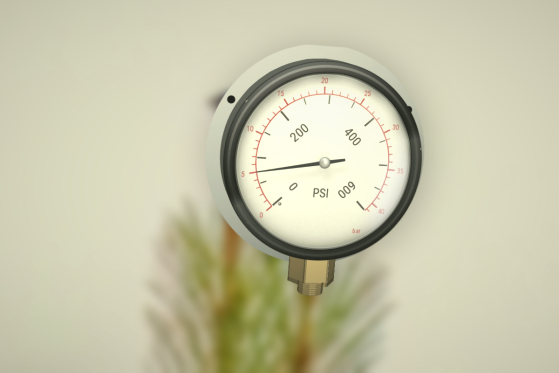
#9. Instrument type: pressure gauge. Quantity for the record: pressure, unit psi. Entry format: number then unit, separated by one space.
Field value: 75 psi
